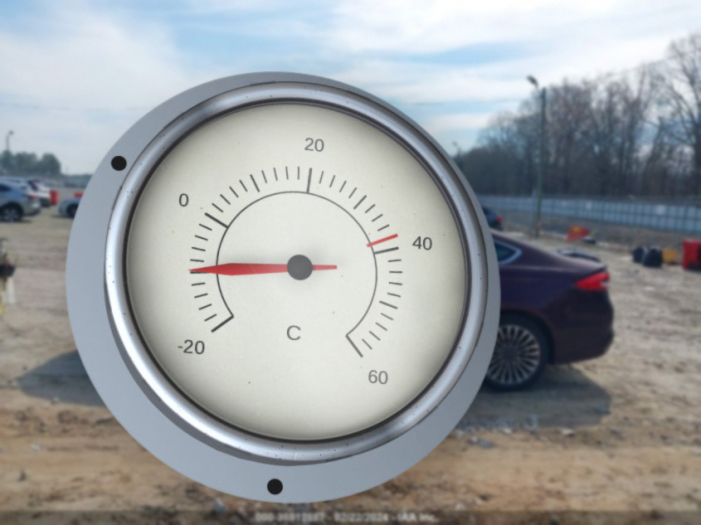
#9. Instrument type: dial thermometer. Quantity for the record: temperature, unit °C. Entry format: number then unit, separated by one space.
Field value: -10 °C
